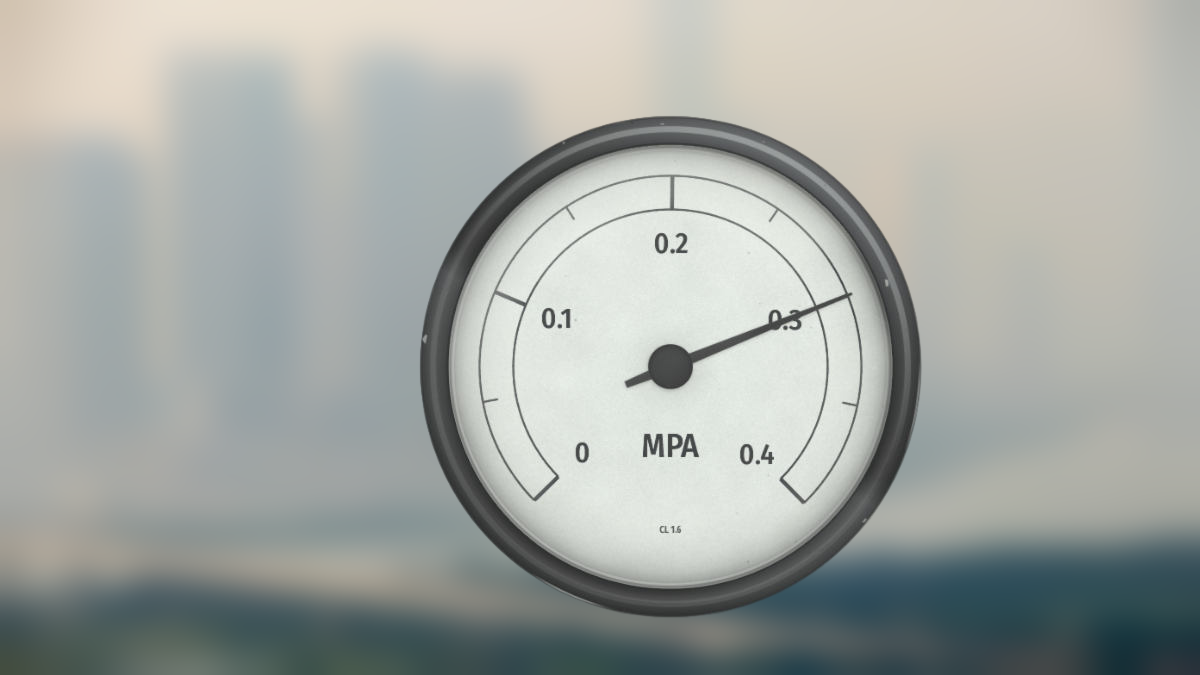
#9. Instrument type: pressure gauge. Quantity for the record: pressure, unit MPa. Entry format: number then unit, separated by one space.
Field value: 0.3 MPa
